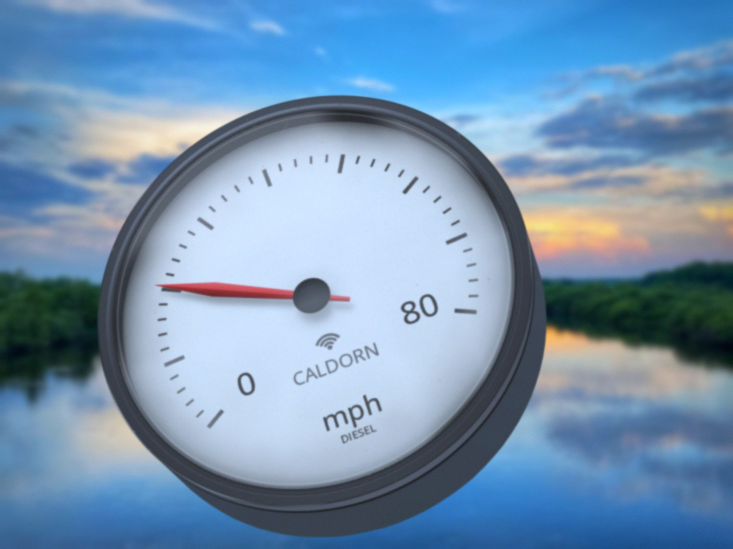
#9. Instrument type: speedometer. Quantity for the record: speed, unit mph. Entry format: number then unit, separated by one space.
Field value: 20 mph
